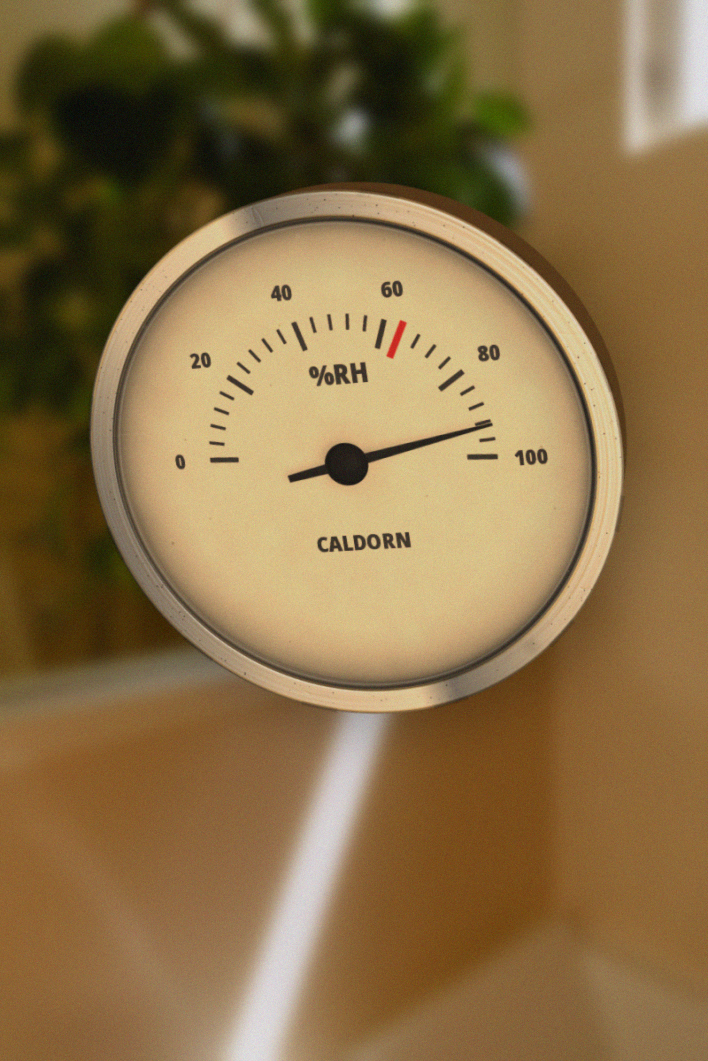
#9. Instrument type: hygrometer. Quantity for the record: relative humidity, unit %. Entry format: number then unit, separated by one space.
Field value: 92 %
